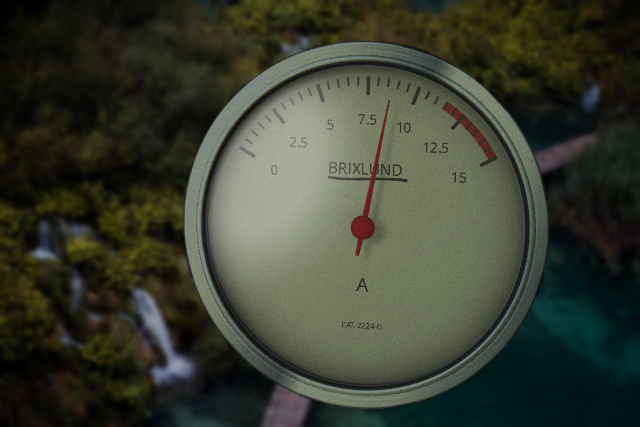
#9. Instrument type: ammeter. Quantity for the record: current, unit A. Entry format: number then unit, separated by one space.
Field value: 8.75 A
